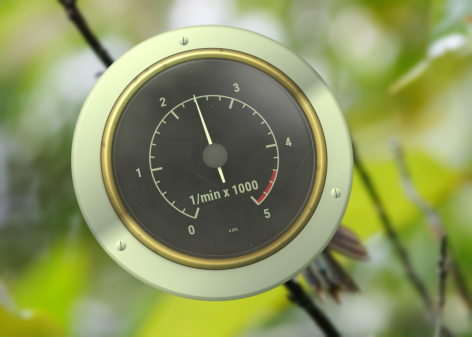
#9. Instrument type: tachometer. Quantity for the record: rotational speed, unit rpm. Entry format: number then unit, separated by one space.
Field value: 2400 rpm
